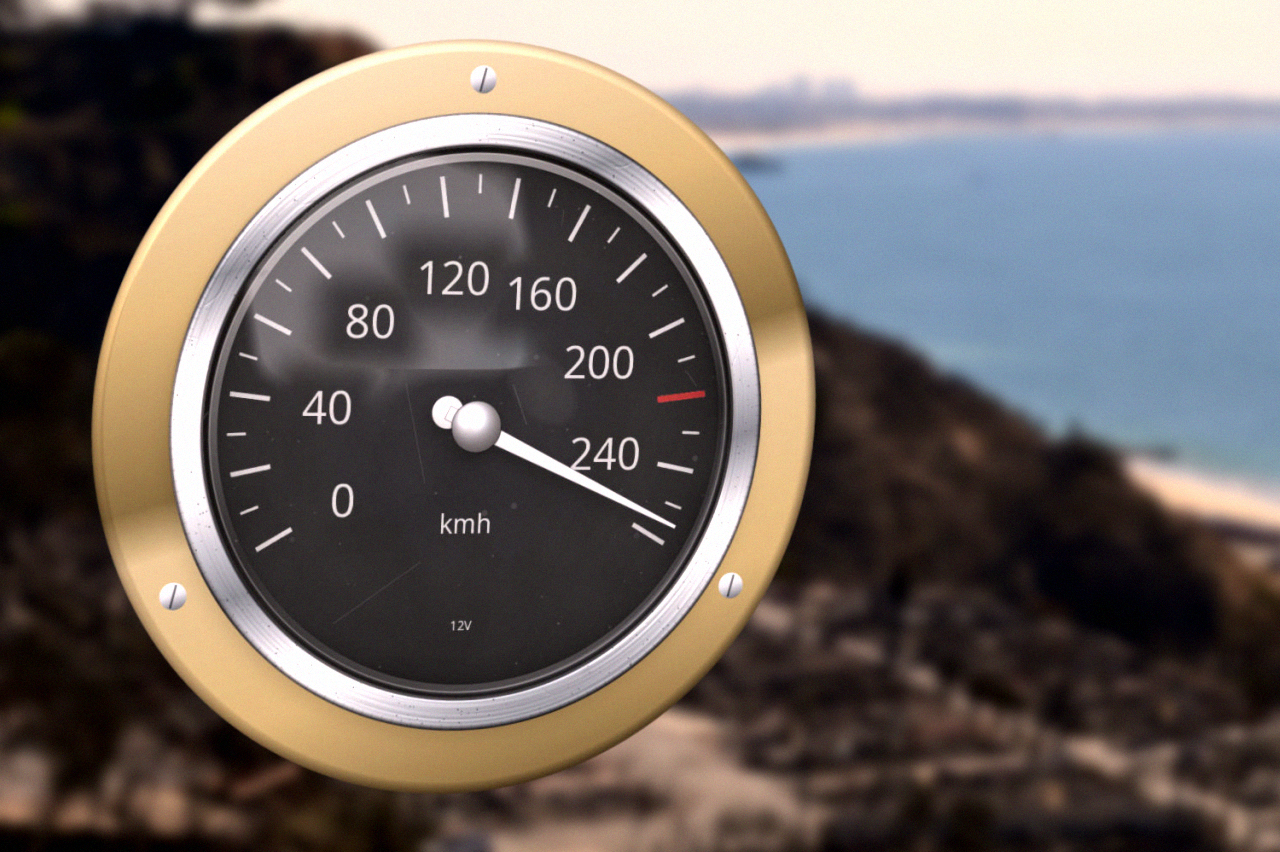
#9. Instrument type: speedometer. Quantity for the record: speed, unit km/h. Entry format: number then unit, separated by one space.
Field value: 255 km/h
